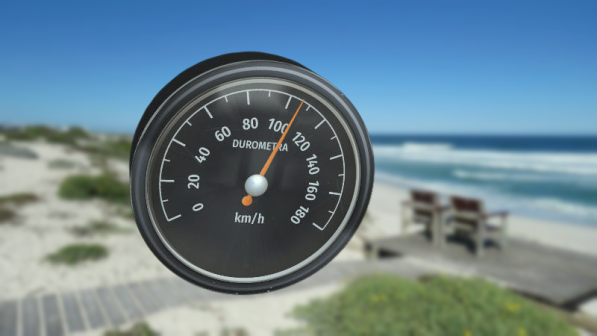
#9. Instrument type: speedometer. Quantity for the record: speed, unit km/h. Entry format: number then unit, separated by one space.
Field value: 105 km/h
